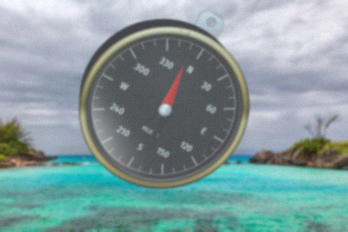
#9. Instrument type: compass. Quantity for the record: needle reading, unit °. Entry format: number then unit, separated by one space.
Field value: 350 °
